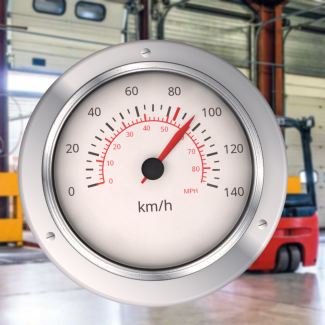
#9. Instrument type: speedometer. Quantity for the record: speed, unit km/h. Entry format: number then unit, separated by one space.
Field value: 95 km/h
